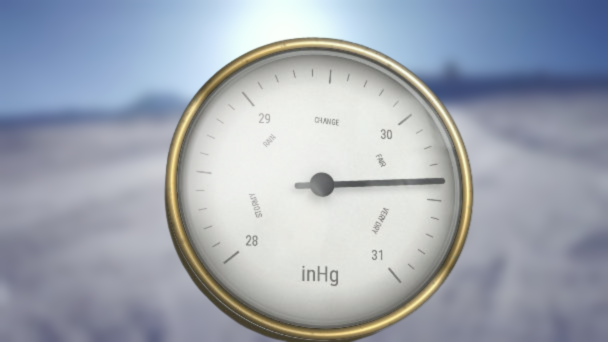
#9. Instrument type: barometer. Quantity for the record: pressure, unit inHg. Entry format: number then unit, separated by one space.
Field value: 30.4 inHg
